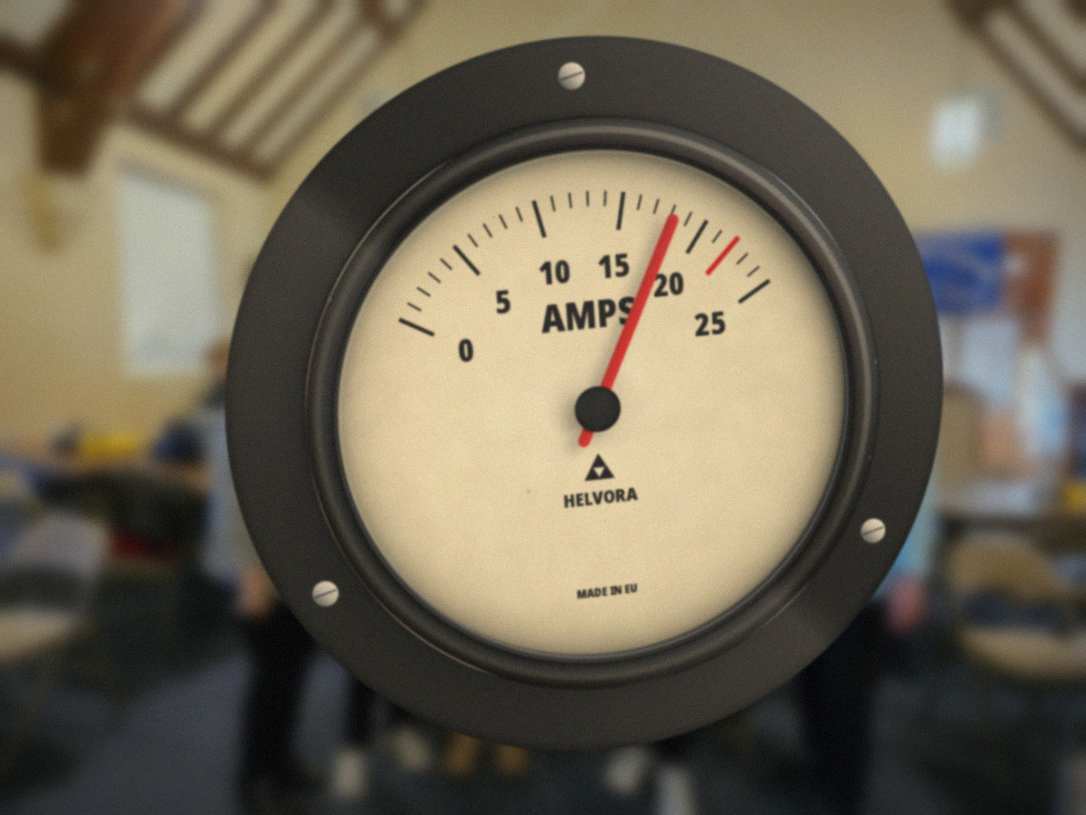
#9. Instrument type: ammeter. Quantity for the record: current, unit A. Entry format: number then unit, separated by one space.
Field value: 18 A
